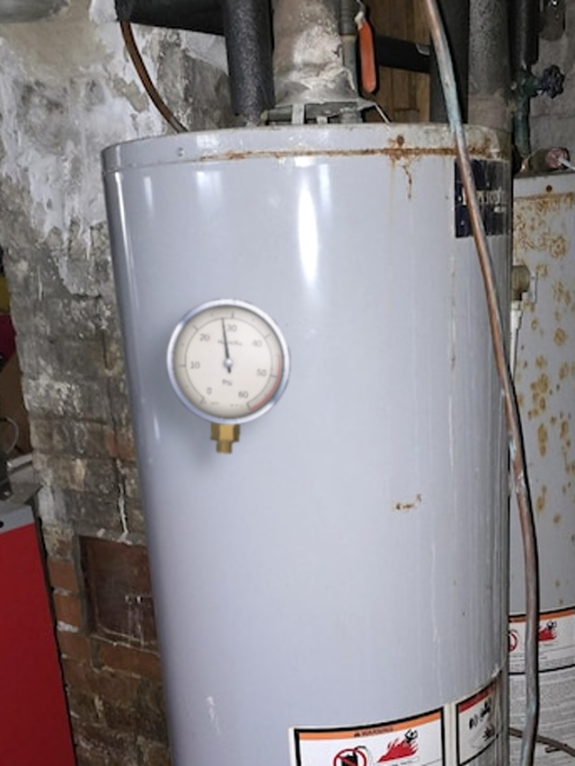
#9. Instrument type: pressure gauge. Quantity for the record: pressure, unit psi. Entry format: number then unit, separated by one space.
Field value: 27.5 psi
